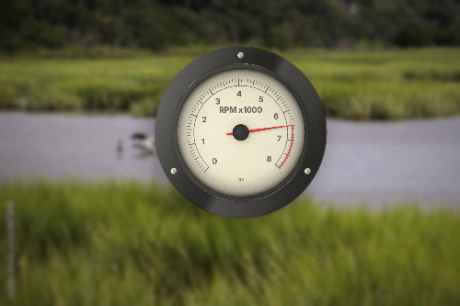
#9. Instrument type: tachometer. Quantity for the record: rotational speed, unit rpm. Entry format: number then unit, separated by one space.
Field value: 6500 rpm
